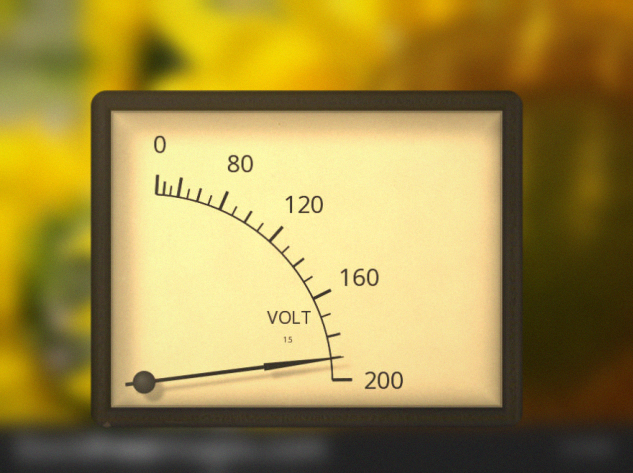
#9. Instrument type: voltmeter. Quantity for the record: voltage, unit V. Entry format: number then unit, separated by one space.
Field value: 190 V
